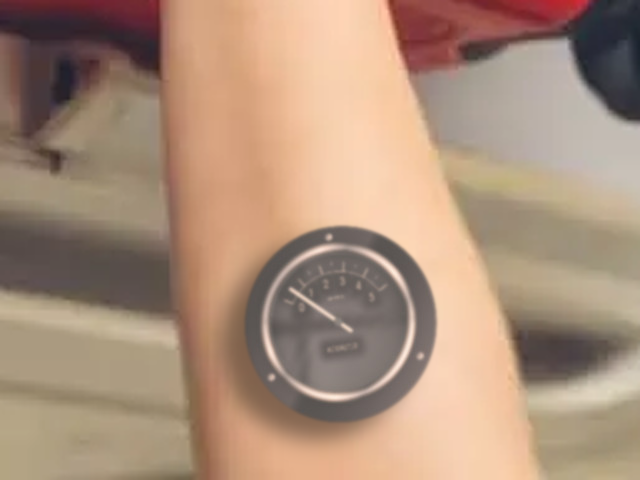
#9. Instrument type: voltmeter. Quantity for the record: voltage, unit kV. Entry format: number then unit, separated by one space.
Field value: 0.5 kV
